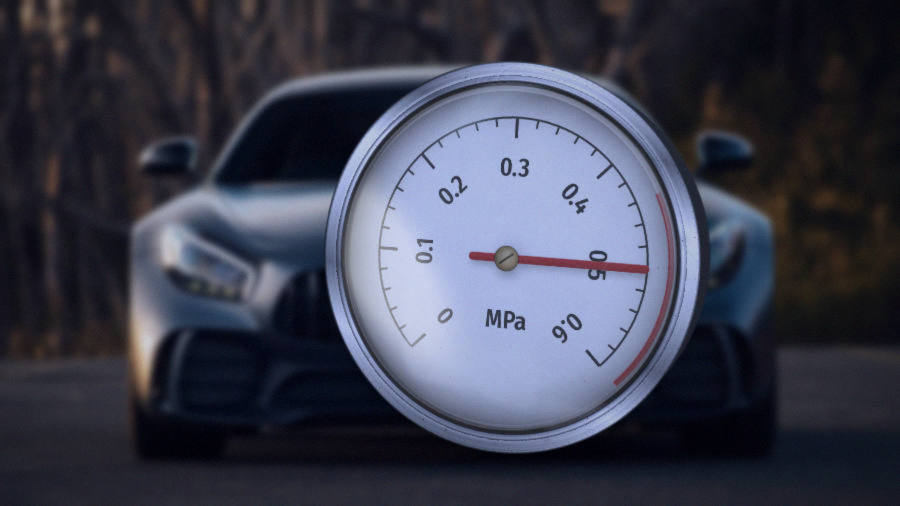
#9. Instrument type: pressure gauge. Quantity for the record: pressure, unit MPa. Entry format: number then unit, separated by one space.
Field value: 0.5 MPa
